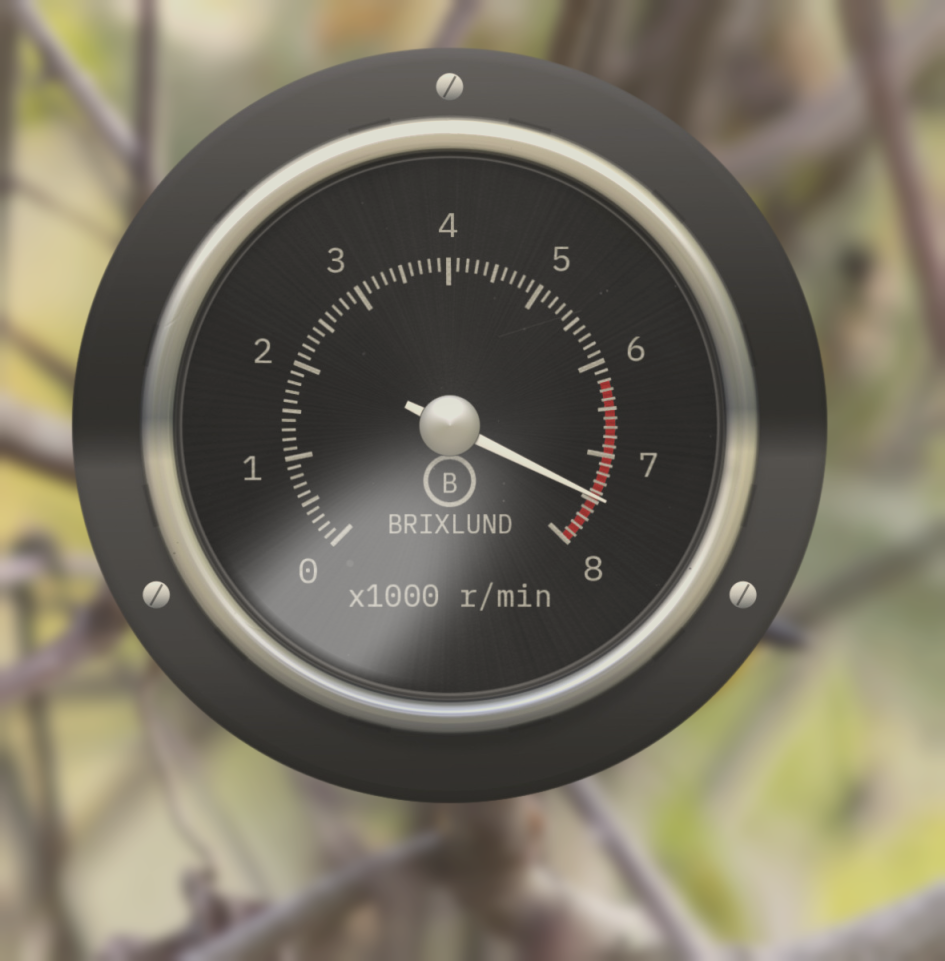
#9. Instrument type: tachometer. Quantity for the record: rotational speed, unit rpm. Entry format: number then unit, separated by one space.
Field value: 7450 rpm
